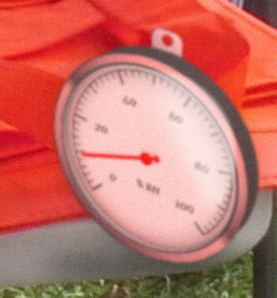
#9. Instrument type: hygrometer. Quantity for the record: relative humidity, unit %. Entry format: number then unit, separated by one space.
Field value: 10 %
